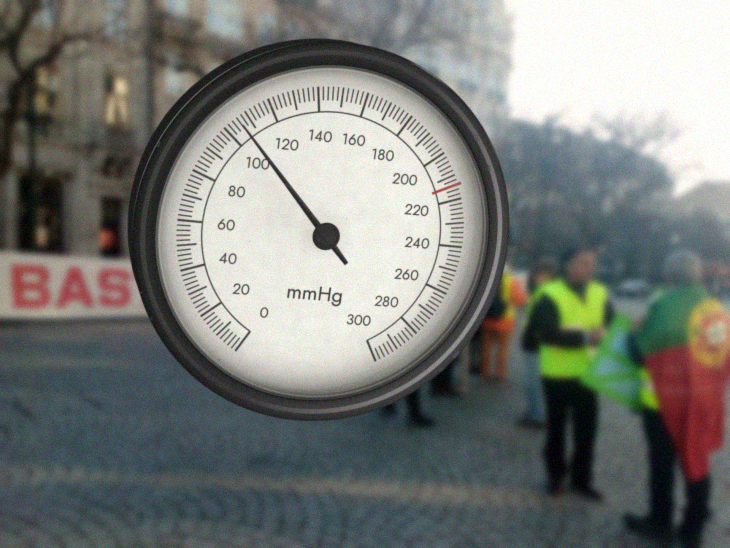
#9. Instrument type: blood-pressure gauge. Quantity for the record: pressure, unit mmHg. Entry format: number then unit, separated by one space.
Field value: 106 mmHg
